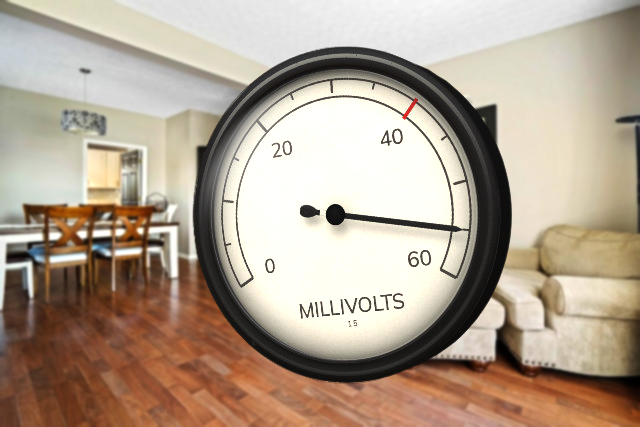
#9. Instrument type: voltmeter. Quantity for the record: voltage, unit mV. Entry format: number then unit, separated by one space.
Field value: 55 mV
